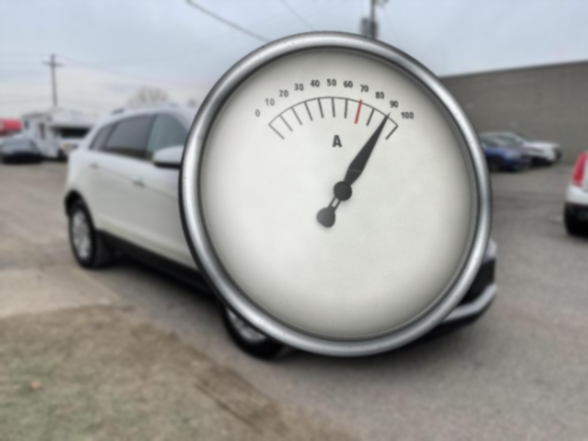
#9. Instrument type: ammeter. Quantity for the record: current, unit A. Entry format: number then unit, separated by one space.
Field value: 90 A
